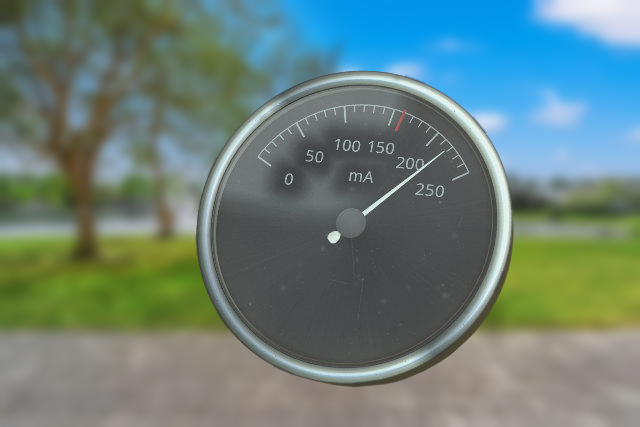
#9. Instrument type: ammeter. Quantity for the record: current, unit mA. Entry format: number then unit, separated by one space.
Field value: 220 mA
